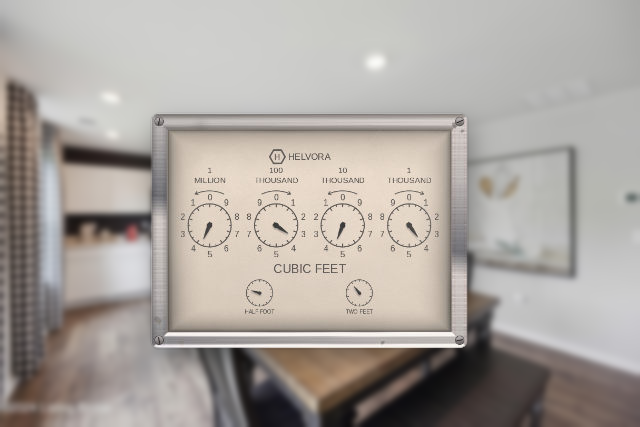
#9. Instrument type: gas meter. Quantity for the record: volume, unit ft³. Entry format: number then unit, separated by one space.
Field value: 434400 ft³
